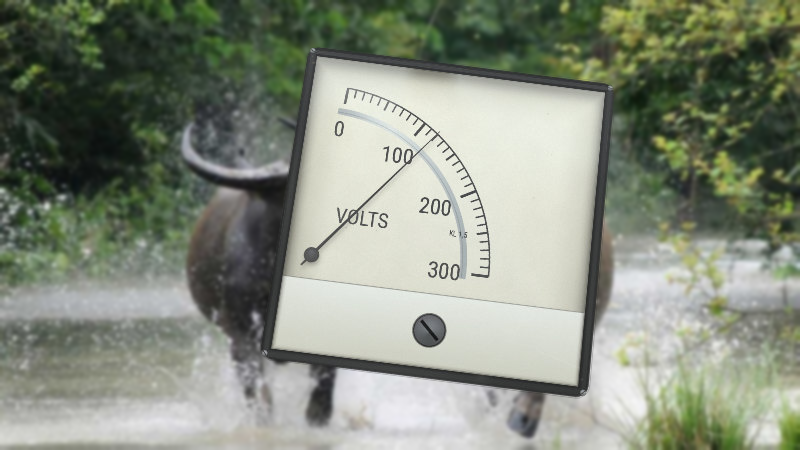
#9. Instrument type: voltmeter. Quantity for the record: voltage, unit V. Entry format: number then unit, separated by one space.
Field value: 120 V
